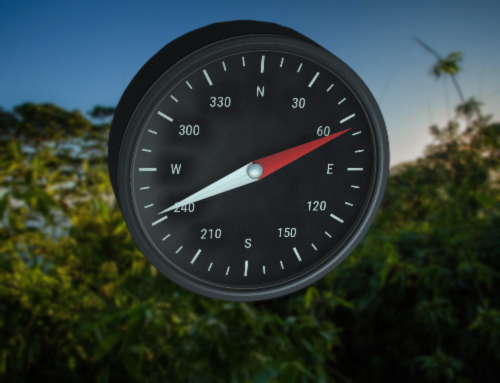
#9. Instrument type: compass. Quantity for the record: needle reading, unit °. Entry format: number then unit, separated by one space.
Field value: 65 °
